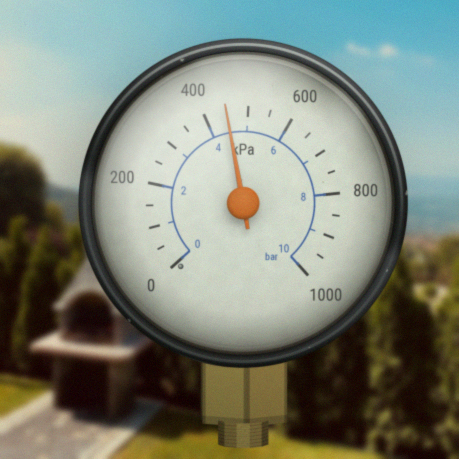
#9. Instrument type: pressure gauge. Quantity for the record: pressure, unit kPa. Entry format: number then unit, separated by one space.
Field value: 450 kPa
